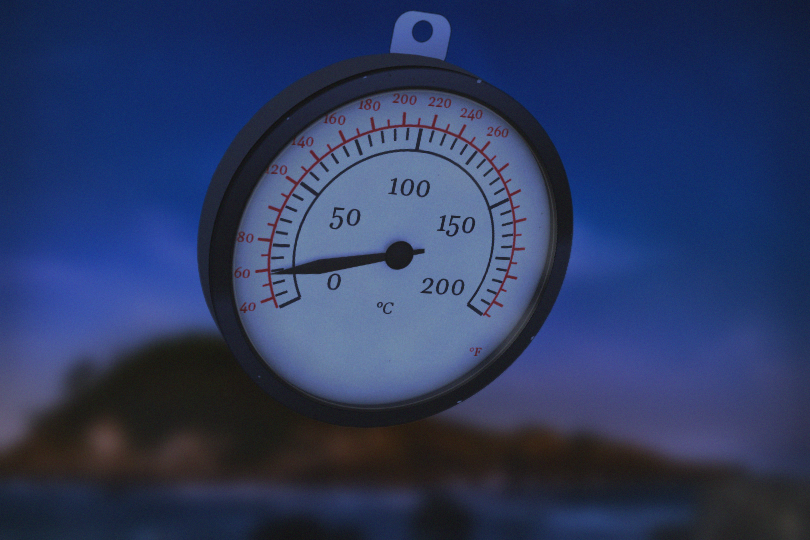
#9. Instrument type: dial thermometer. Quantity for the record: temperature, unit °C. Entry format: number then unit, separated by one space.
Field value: 15 °C
